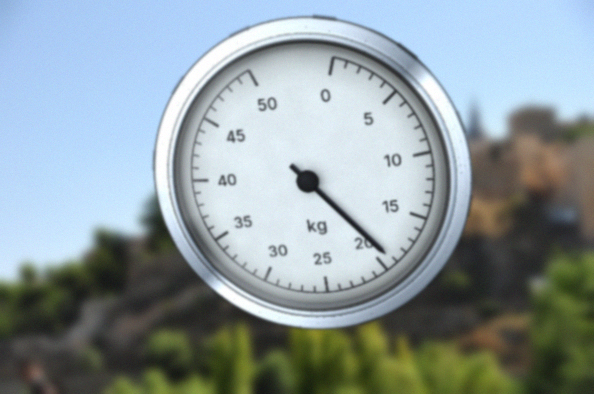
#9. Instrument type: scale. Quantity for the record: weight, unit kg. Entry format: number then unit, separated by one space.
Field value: 19 kg
